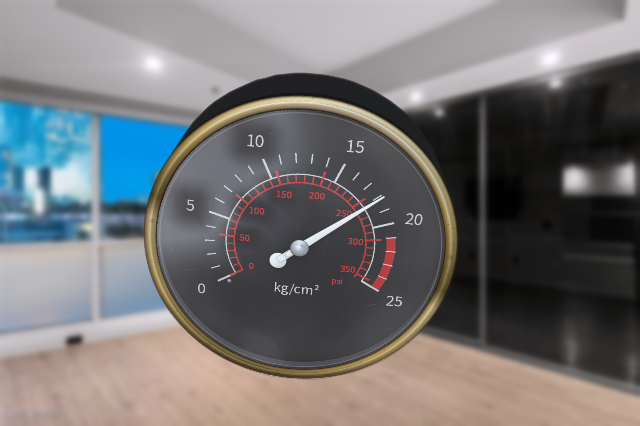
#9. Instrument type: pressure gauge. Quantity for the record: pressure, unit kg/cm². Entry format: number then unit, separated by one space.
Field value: 18 kg/cm²
